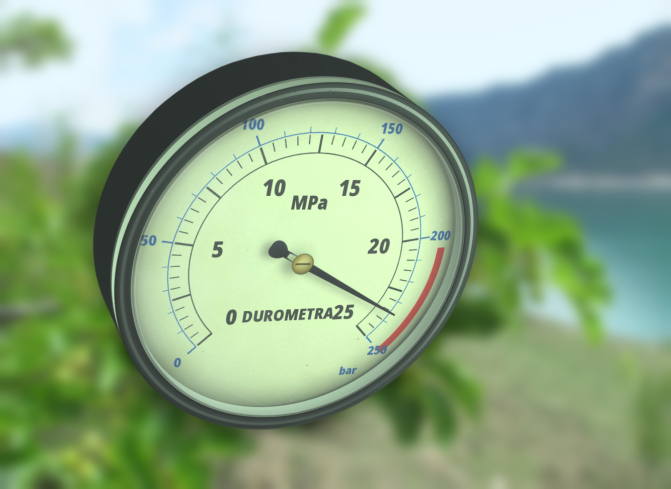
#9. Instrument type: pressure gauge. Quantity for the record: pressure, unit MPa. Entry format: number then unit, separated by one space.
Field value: 23.5 MPa
